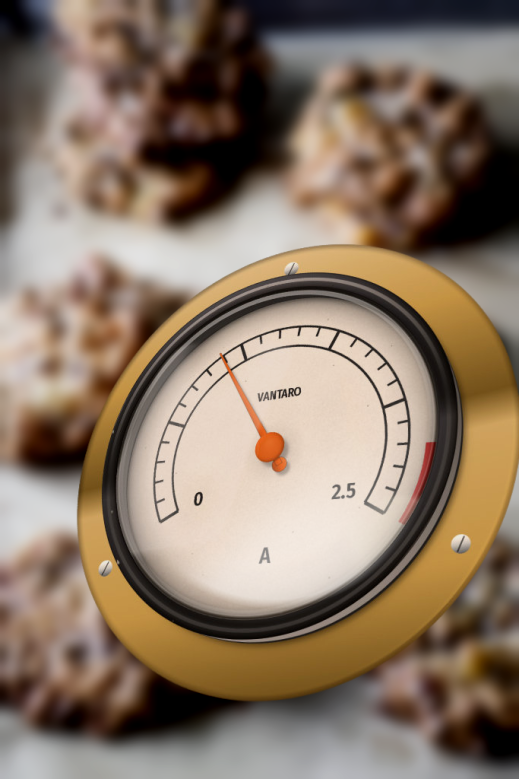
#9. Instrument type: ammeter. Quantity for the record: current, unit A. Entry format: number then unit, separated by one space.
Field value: 0.9 A
